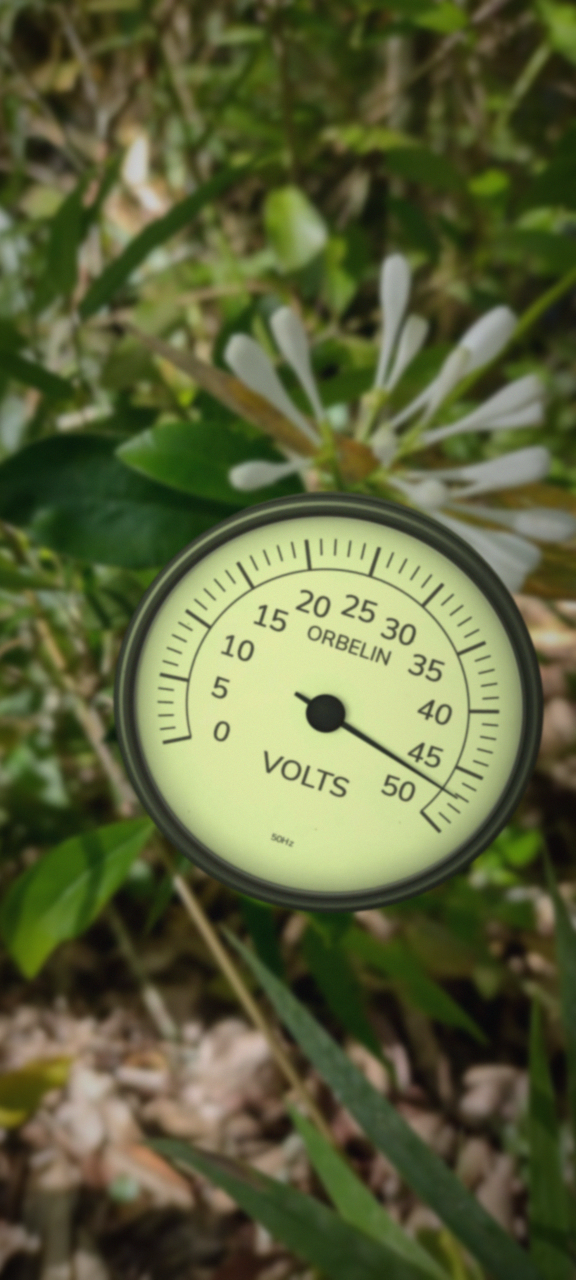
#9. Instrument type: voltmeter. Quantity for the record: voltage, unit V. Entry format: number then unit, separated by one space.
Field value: 47 V
